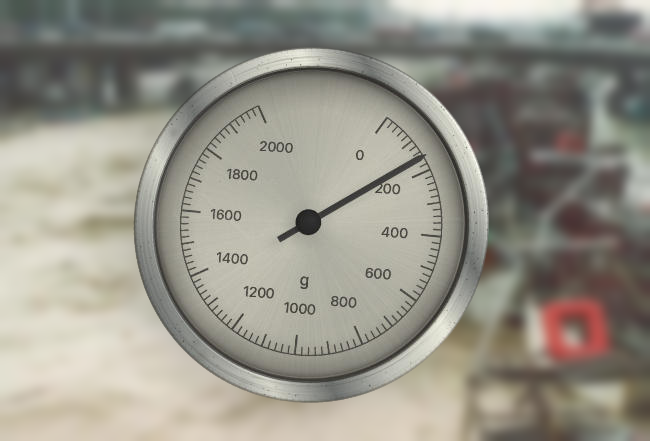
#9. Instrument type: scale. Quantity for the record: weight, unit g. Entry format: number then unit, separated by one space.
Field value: 160 g
